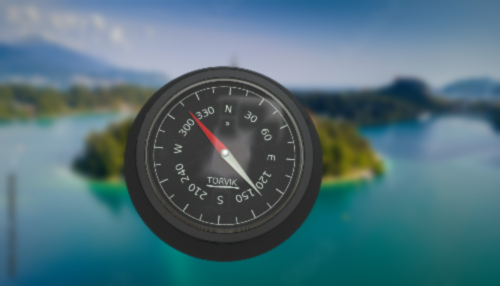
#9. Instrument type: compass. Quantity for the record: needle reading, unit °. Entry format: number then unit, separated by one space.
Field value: 315 °
